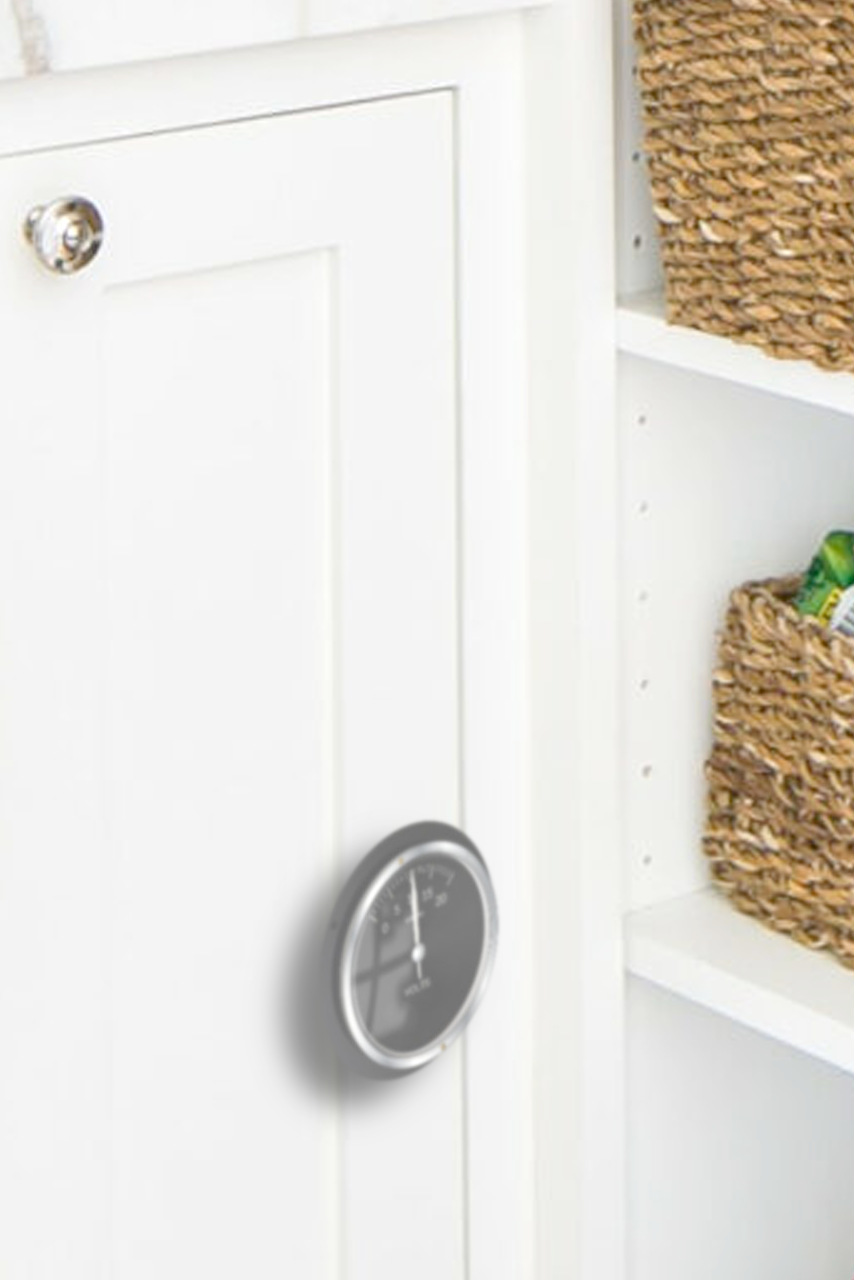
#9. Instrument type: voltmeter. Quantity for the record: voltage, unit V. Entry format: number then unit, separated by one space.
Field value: 10 V
